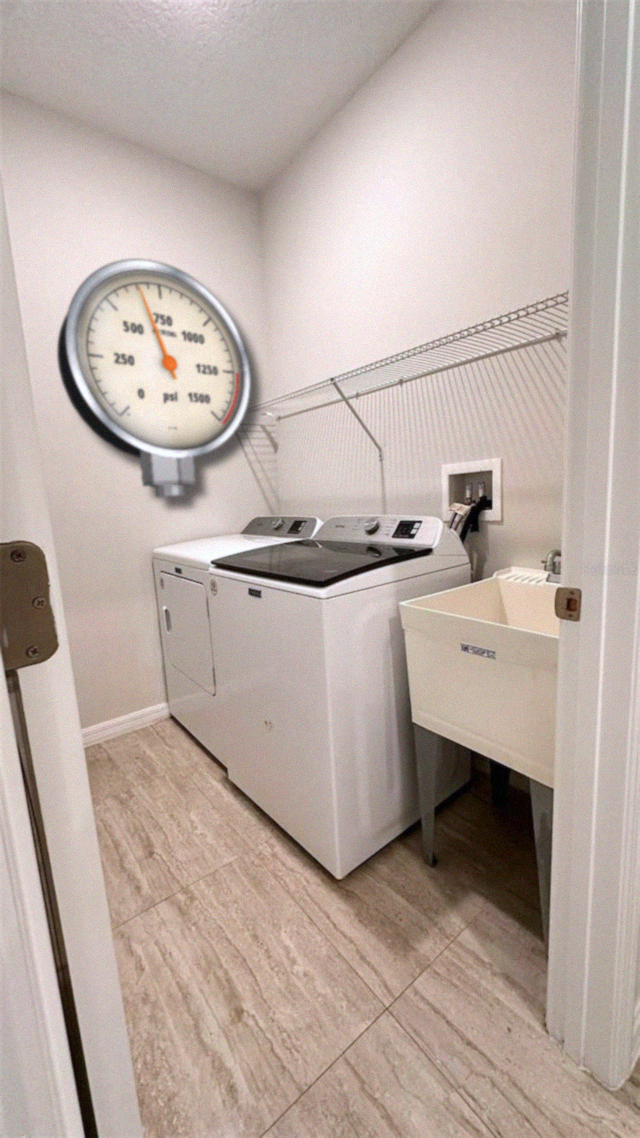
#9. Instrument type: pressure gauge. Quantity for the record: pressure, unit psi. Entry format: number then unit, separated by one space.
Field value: 650 psi
